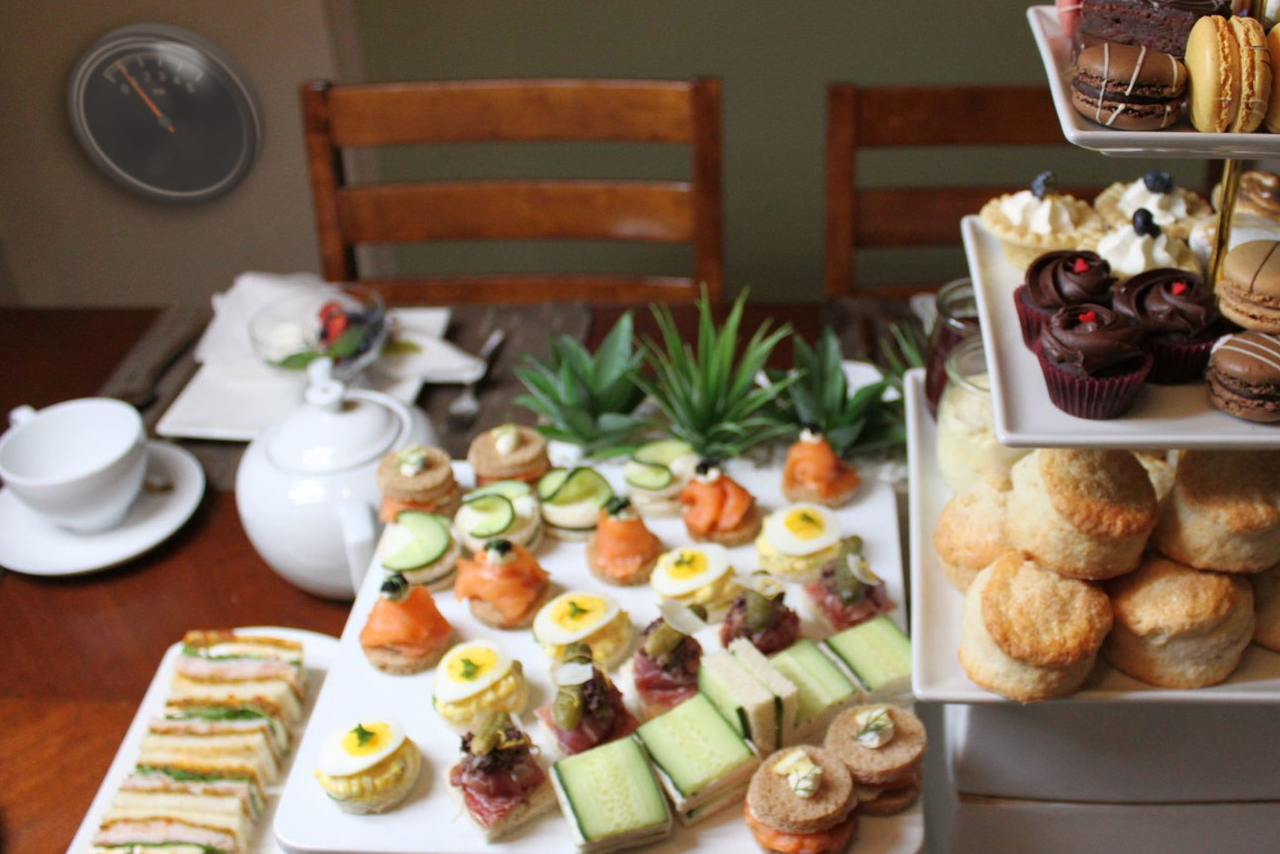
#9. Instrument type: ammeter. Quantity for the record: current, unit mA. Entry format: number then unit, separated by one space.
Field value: 1 mA
